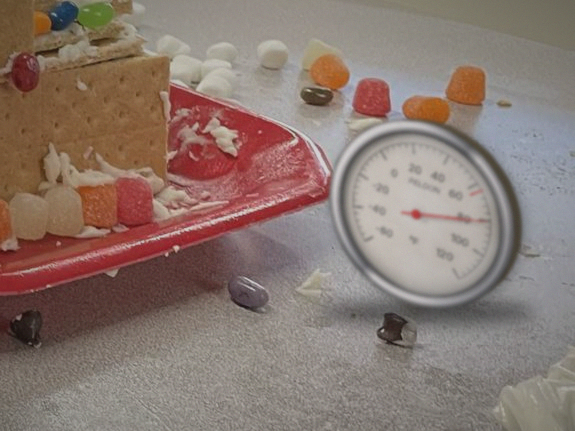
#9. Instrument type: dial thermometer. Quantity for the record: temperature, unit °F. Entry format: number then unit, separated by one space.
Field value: 80 °F
